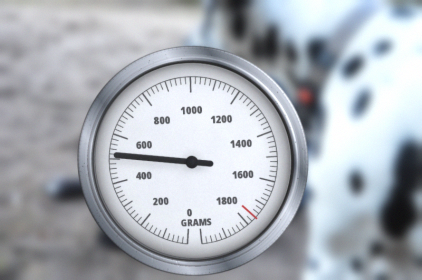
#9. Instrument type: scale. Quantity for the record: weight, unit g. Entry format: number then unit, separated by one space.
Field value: 520 g
